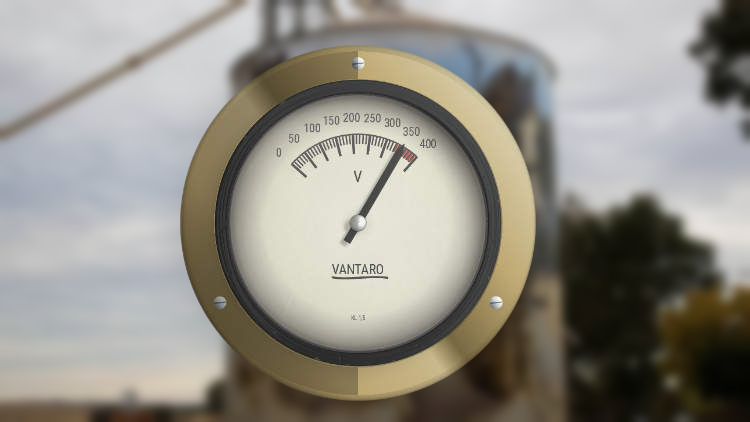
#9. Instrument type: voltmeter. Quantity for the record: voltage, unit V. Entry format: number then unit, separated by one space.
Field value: 350 V
